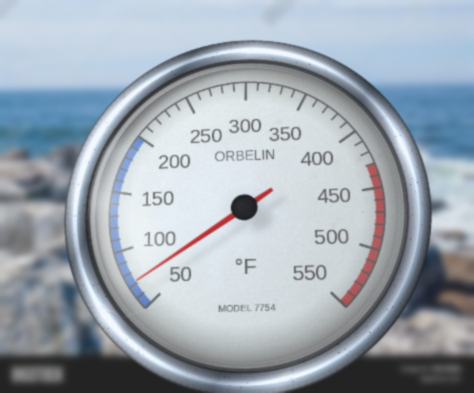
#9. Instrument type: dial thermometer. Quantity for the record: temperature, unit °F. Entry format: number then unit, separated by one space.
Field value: 70 °F
